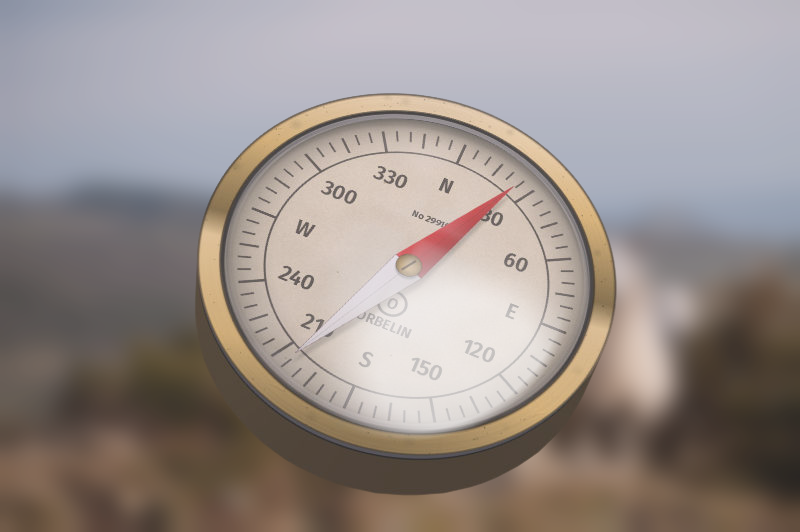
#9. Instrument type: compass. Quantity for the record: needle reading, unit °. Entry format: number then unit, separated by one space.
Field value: 25 °
